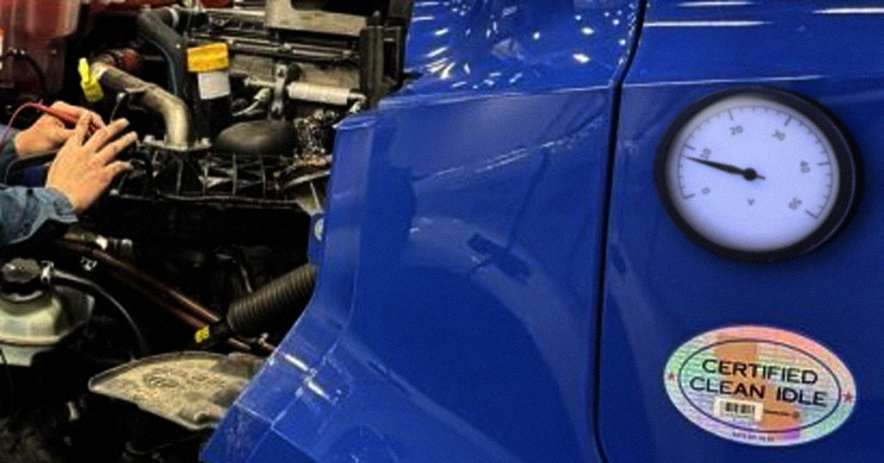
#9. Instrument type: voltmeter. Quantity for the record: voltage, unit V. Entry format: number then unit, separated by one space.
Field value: 8 V
